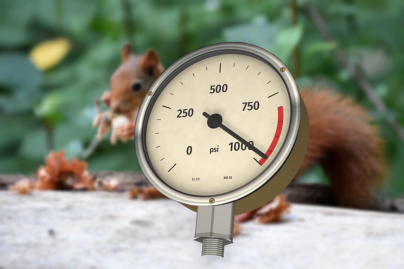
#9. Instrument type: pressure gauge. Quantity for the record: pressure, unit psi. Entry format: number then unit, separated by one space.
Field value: 975 psi
